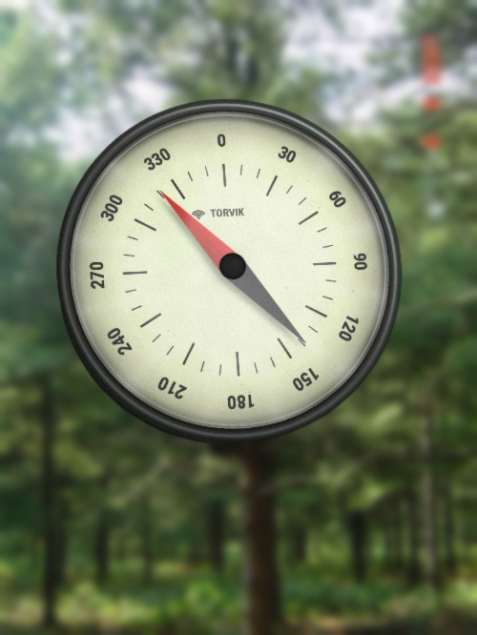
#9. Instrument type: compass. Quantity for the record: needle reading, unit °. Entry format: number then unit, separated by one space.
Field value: 320 °
